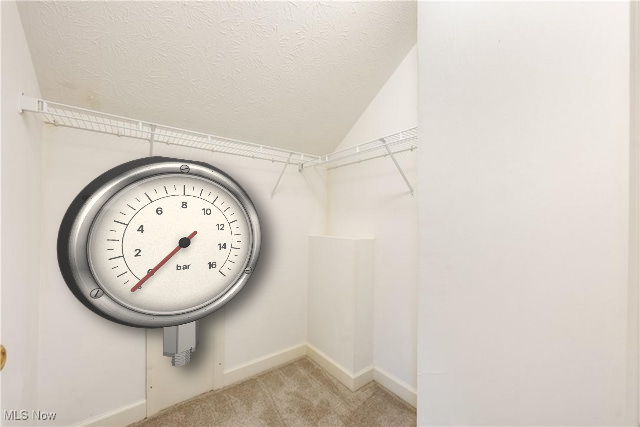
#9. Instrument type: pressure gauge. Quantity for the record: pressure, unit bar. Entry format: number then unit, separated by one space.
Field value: 0 bar
